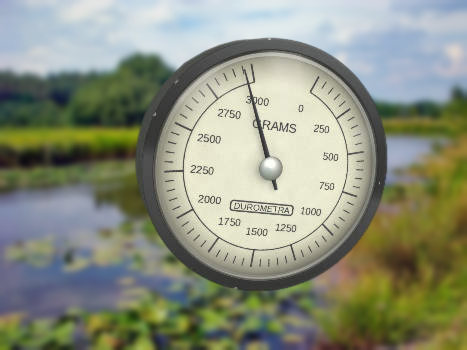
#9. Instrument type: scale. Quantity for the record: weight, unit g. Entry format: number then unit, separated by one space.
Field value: 2950 g
